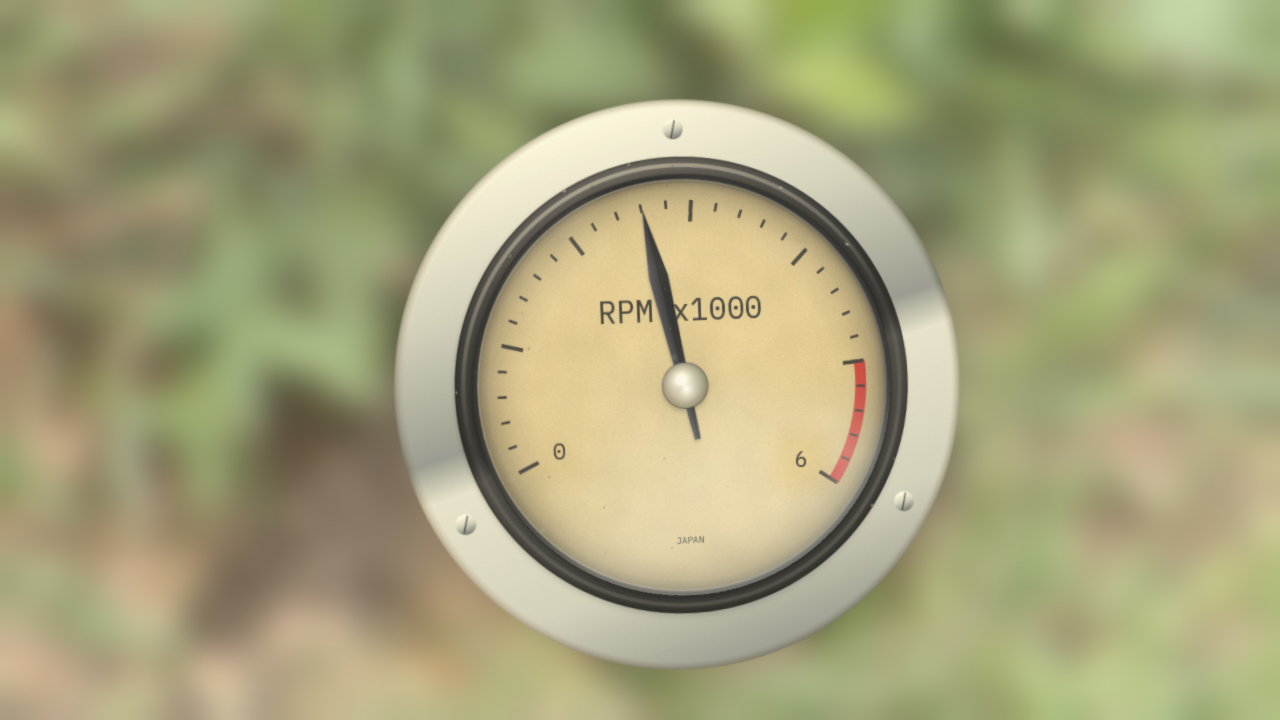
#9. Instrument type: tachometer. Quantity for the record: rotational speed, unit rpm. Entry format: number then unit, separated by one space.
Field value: 2600 rpm
